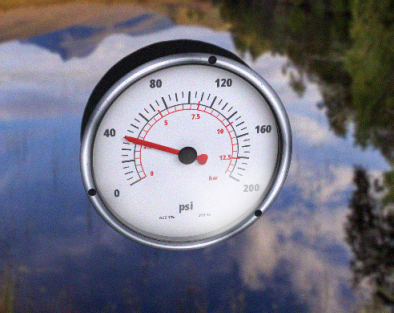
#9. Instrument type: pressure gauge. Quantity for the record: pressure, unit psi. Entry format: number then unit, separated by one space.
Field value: 40 psi
